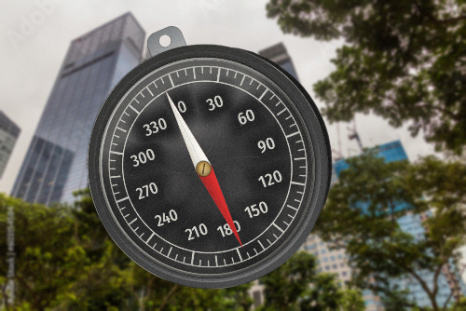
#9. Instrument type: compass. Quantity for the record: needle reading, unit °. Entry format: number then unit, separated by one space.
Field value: 175 °
